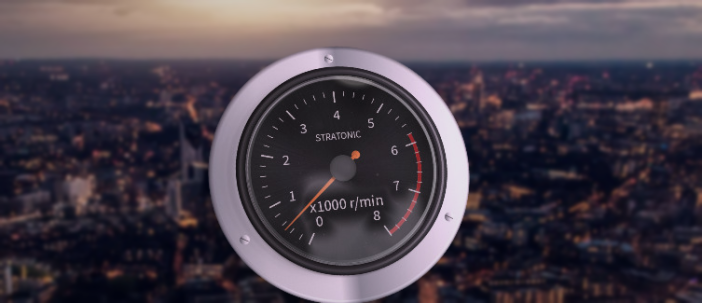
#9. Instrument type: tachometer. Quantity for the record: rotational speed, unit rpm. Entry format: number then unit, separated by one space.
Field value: 500 rpm
